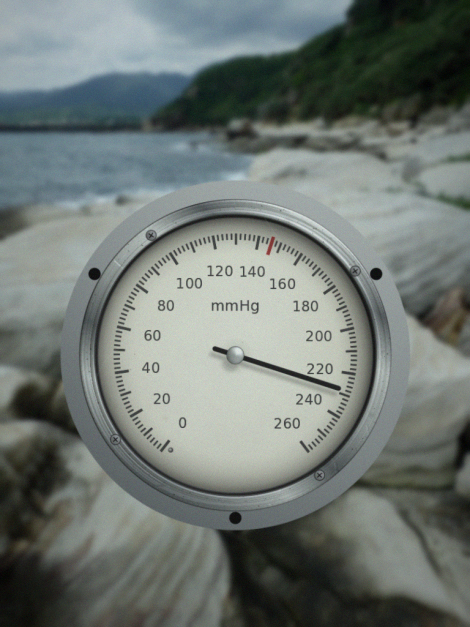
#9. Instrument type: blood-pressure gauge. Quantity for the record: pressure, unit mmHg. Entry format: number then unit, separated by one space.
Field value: 228 mmHg
